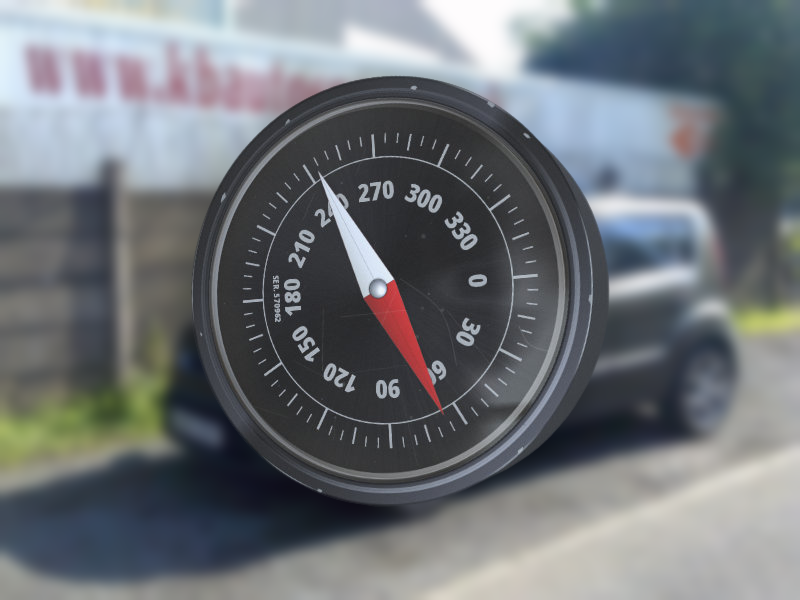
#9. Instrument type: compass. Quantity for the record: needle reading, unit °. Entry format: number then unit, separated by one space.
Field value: 65 °
